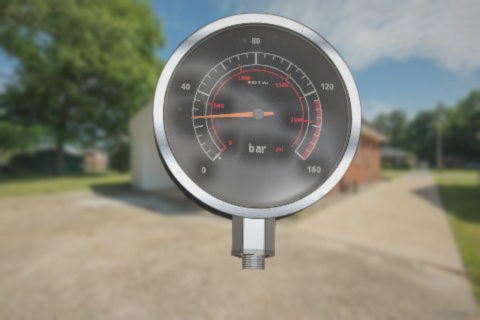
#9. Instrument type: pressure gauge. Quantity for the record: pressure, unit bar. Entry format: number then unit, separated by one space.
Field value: 25 bar
